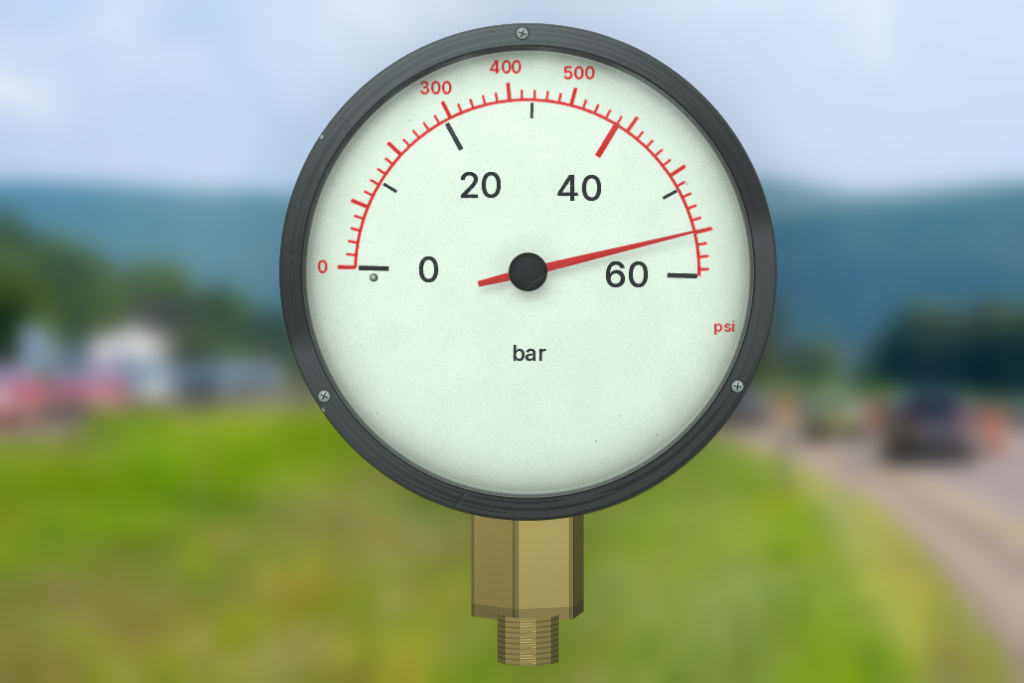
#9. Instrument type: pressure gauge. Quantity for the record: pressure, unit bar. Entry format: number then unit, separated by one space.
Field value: 55 bar
